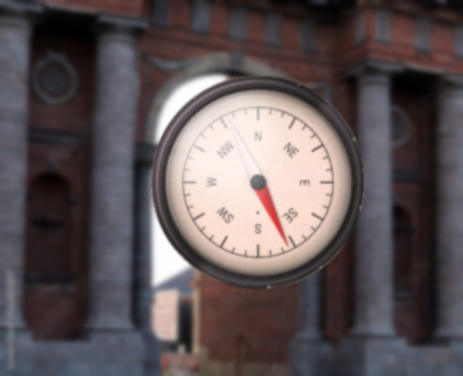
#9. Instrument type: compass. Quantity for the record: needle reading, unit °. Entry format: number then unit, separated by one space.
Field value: 155 °
